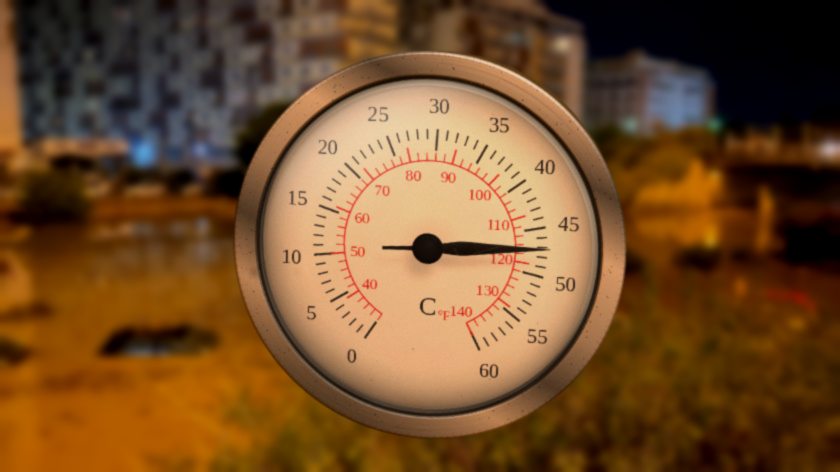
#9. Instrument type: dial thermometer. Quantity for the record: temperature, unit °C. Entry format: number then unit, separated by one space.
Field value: 47 °C
